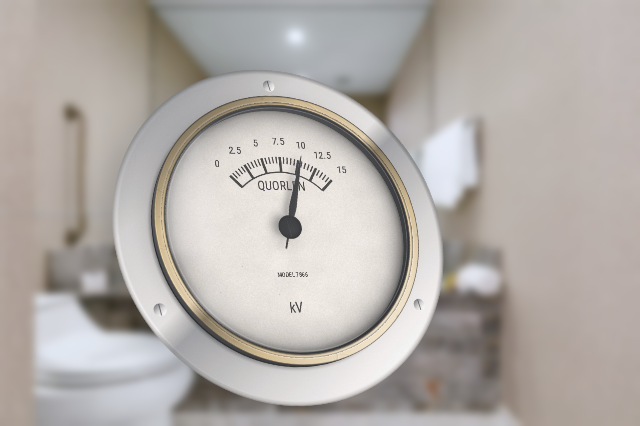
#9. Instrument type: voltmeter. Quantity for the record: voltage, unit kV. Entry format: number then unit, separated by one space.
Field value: 10 kV
